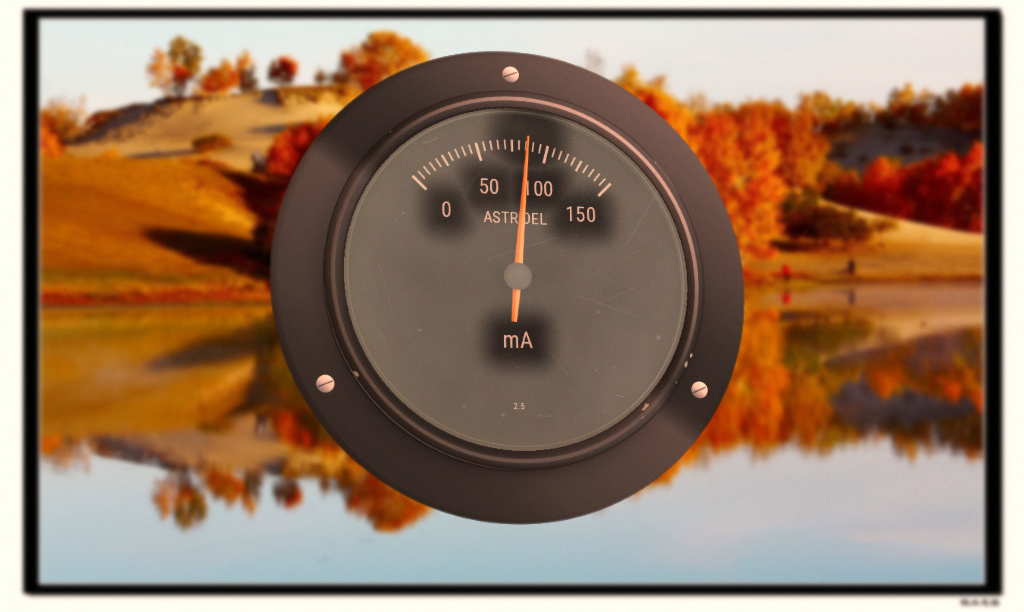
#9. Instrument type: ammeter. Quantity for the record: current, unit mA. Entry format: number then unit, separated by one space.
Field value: 85 mA
